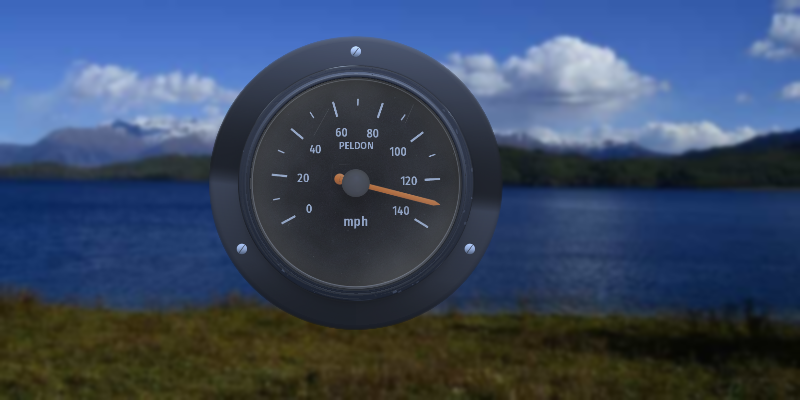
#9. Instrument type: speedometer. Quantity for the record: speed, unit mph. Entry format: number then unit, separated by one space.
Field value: 130 mph
